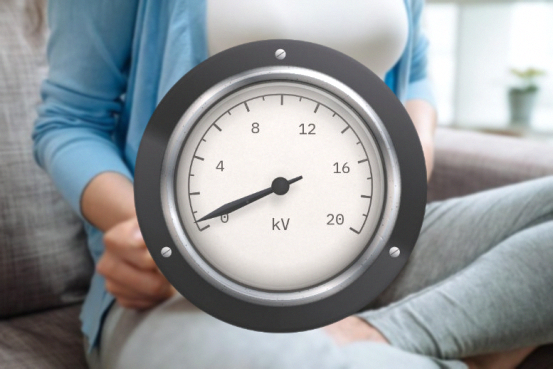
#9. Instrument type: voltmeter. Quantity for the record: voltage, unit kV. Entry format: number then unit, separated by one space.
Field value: 0.5 kV
